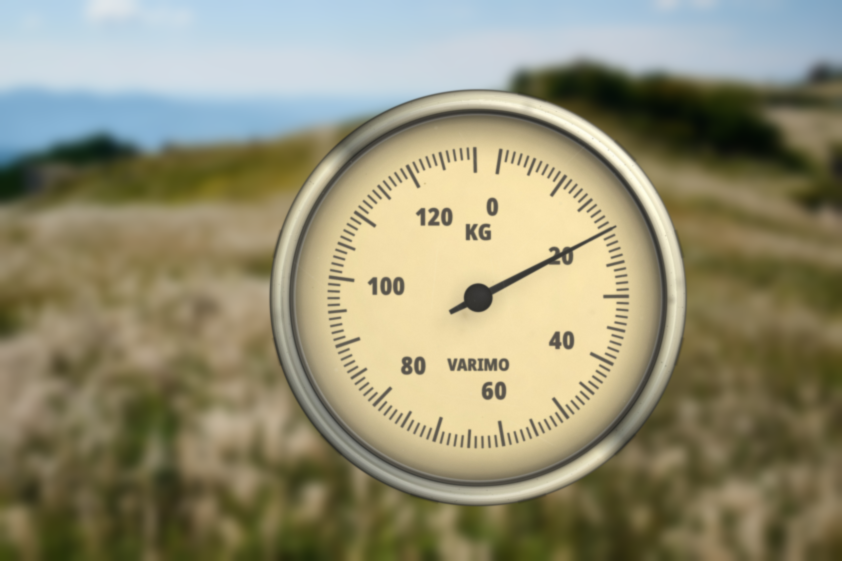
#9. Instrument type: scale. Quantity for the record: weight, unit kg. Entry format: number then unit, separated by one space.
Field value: 20 kg
